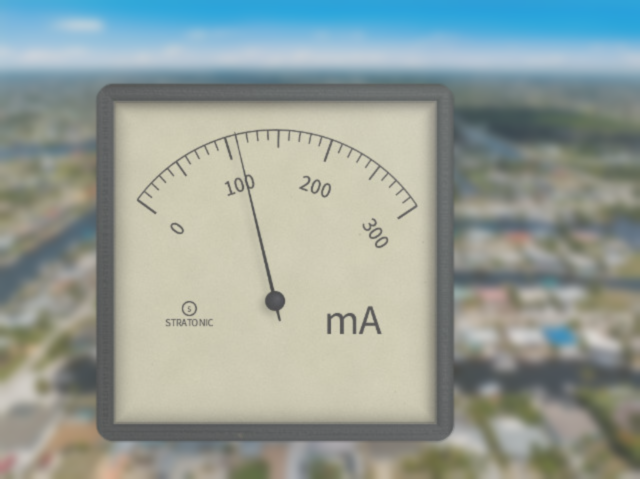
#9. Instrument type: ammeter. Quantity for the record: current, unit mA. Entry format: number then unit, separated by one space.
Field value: 110 mA
